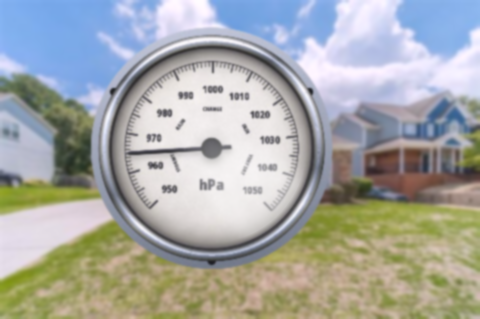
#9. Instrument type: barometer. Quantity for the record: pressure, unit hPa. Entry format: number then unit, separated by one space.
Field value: 965 hPa
